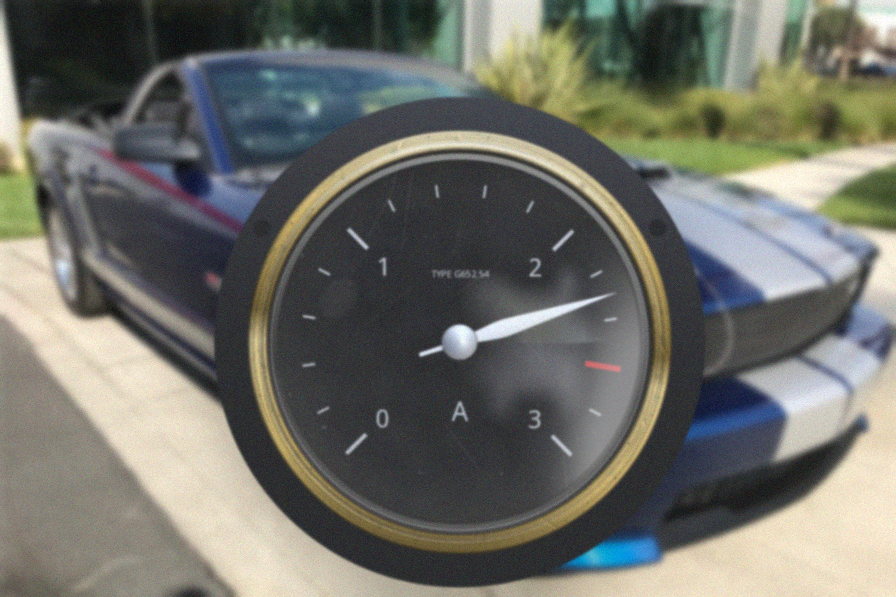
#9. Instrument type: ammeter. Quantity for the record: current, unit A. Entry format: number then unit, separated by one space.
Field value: 2.3 A
